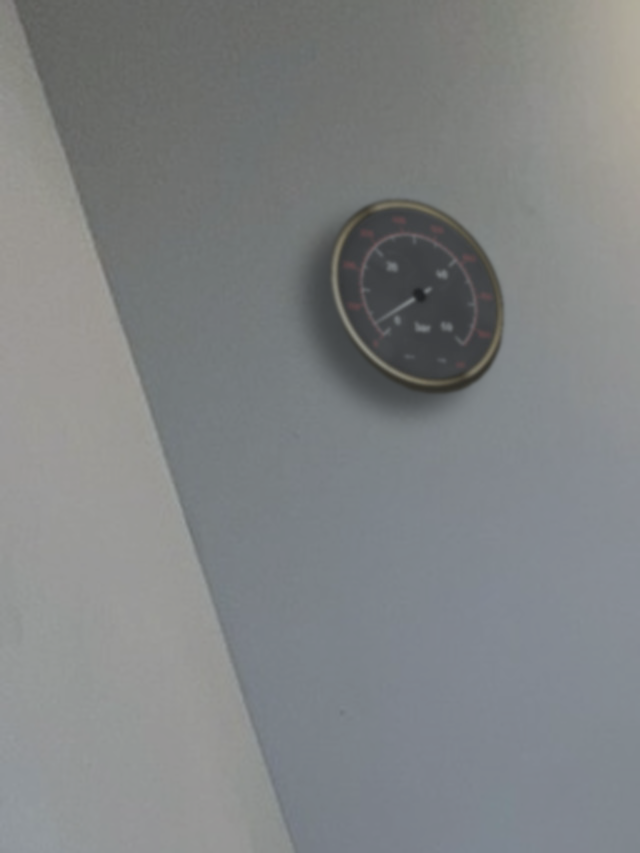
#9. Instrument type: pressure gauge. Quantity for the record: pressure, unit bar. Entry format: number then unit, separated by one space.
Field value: 2.5 bar
